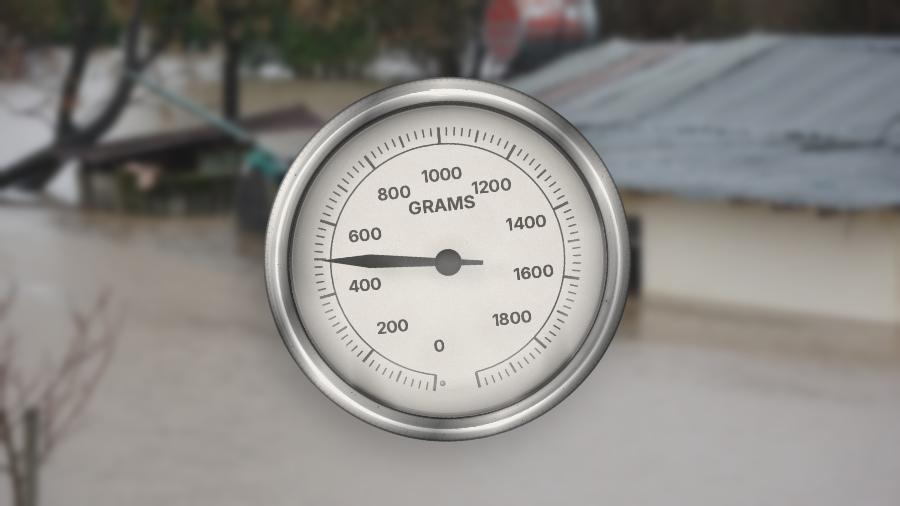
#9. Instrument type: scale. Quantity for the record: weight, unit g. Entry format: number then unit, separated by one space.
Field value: 500 g
